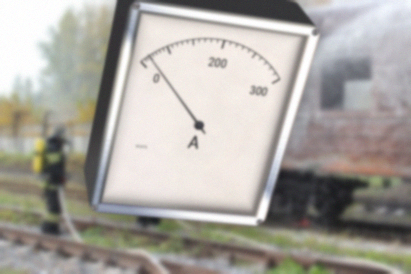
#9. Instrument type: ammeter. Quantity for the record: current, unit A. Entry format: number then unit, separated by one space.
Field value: 50 A
